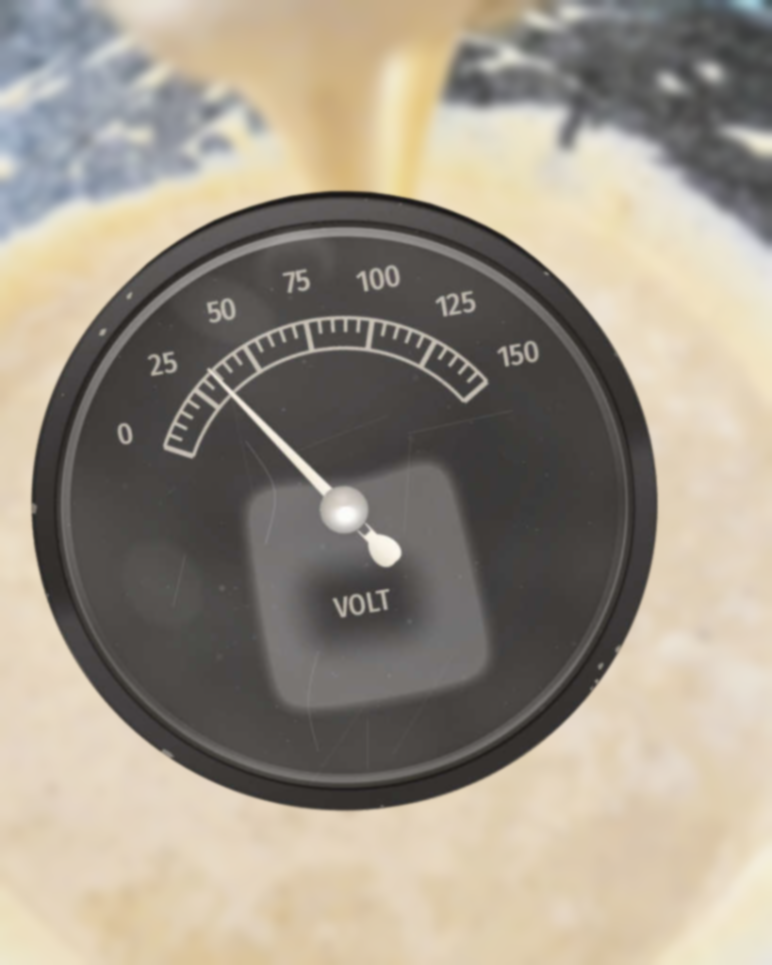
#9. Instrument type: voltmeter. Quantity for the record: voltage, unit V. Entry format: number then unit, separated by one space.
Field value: 35 V
